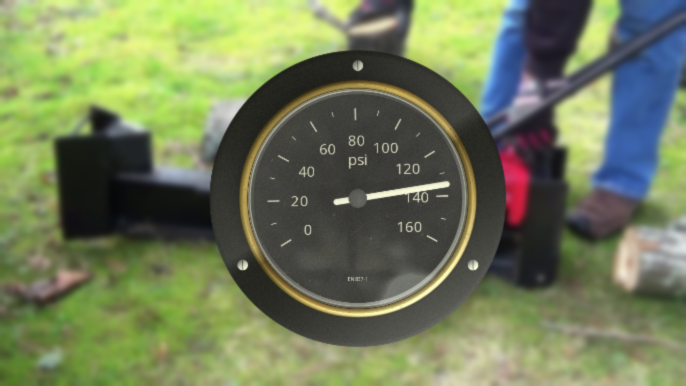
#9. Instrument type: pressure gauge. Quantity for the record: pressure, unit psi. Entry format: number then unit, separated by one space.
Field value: 135 psi
